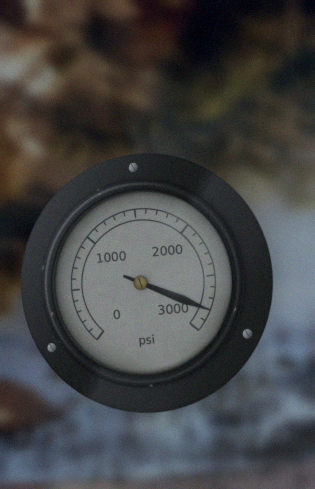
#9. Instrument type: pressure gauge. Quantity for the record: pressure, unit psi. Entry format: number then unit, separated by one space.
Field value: 2800 psi
